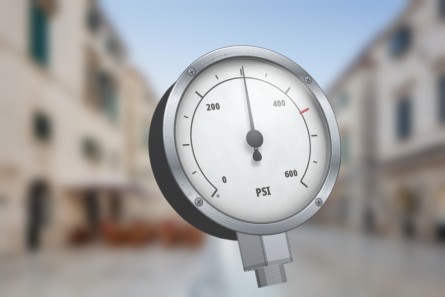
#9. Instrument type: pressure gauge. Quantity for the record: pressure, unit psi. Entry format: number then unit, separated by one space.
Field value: 300 psi
